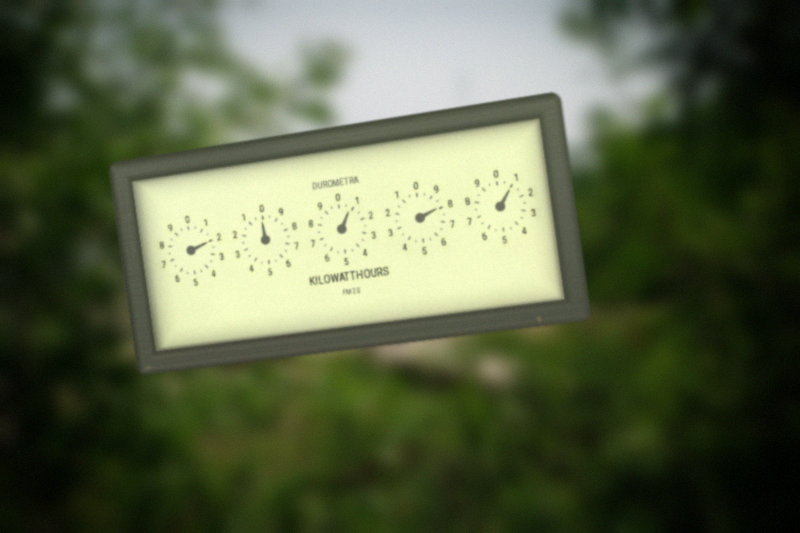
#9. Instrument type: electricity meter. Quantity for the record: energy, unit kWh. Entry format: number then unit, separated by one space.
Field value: 20081 kWh
